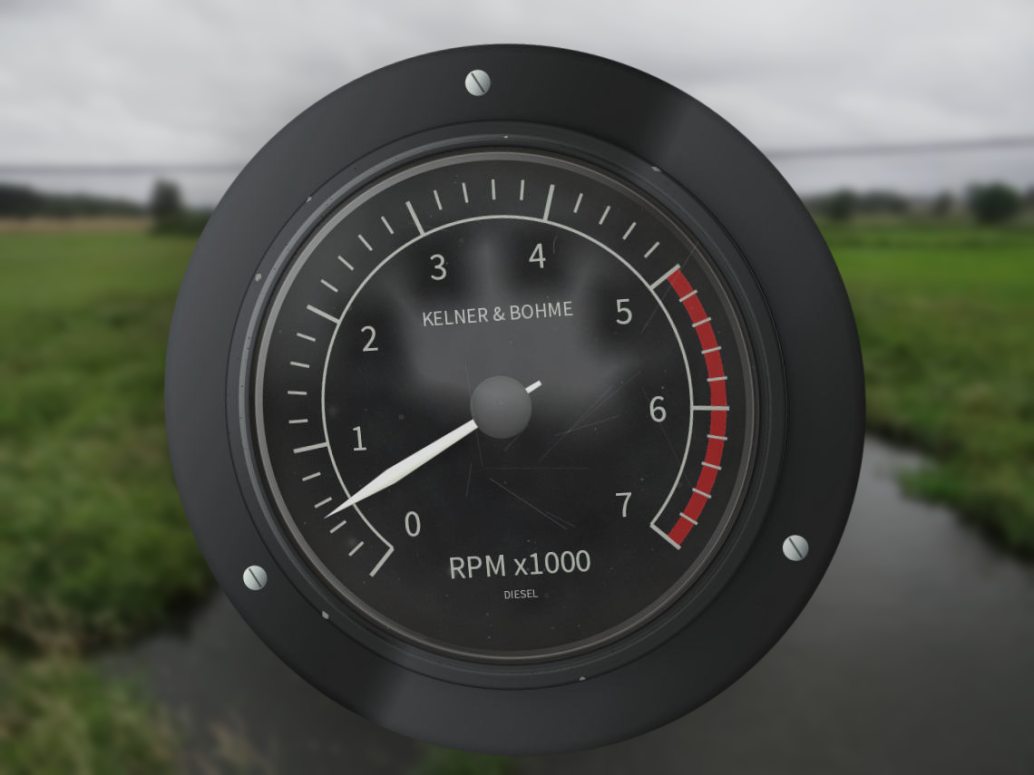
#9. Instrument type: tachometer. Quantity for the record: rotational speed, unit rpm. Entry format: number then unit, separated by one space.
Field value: 500 rpm
